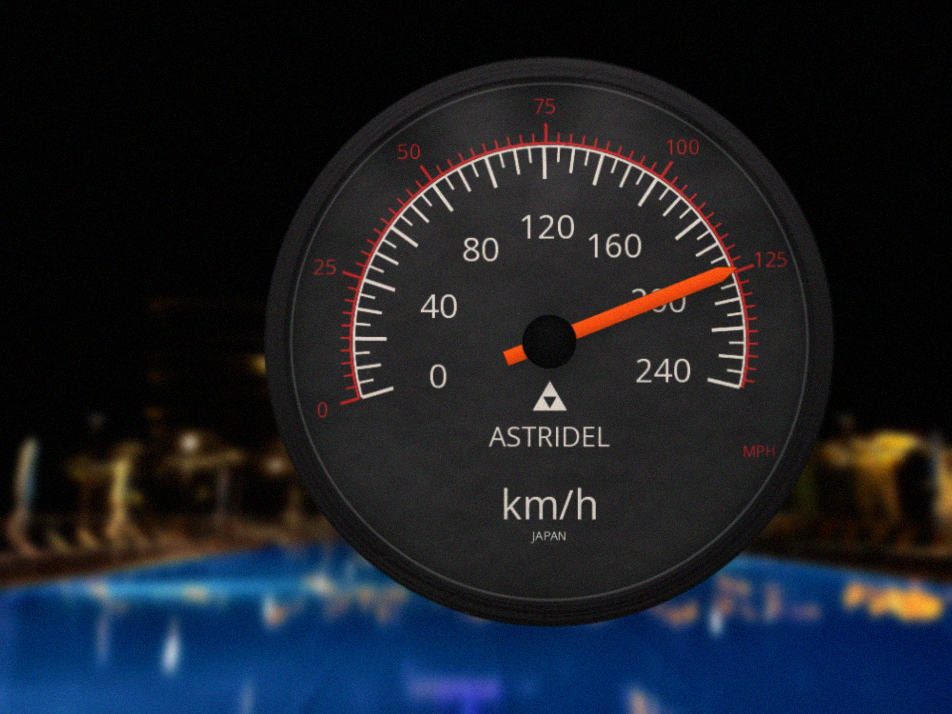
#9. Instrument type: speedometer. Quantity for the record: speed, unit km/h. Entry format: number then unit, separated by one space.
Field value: 200 km/h
